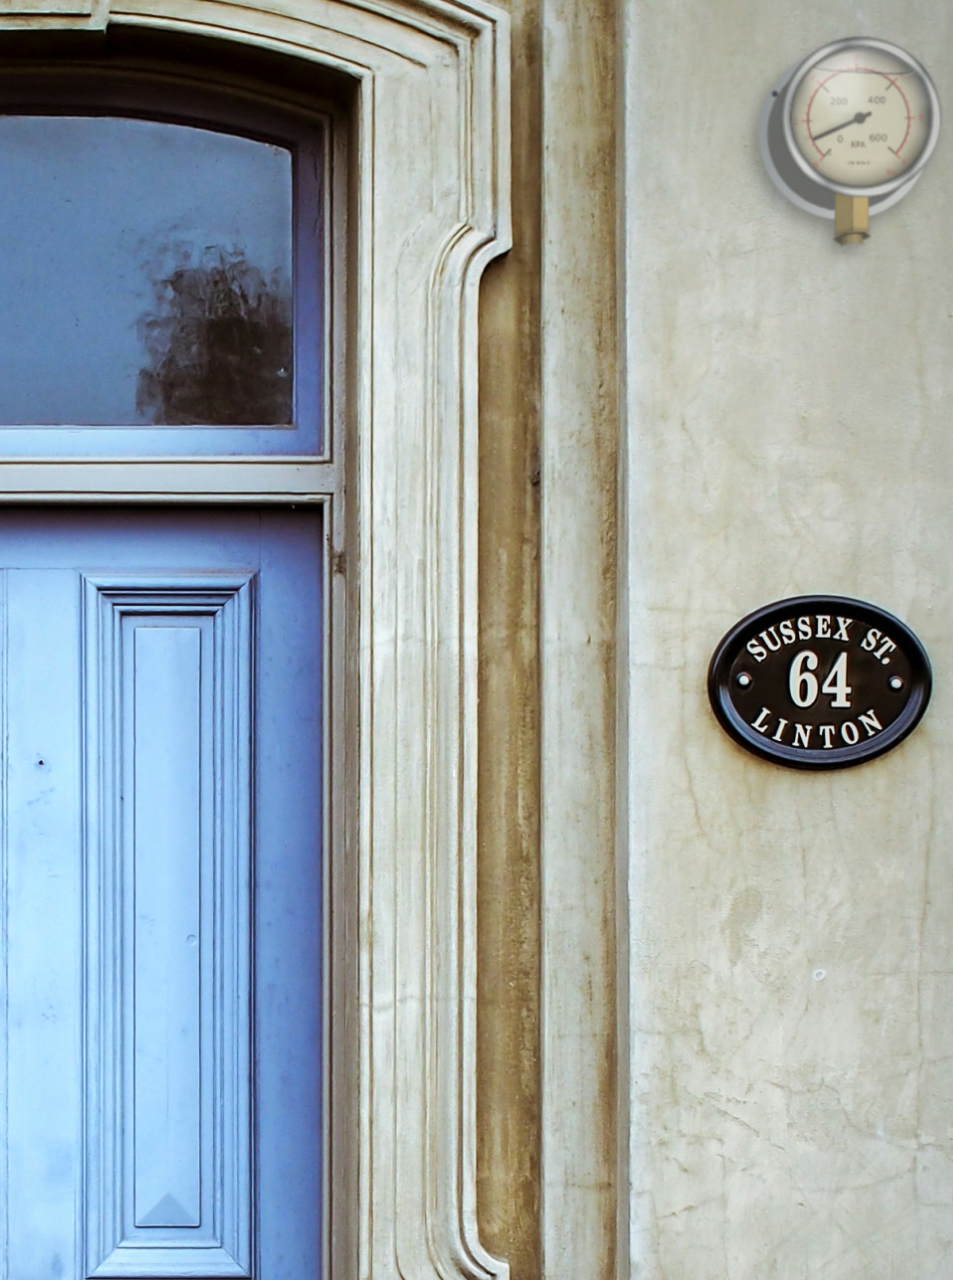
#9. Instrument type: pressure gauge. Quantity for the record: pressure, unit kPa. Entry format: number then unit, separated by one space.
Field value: 50 kPa
